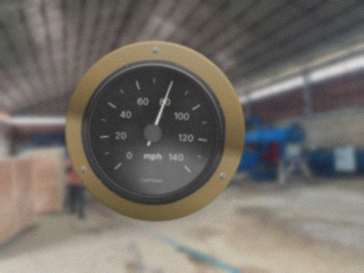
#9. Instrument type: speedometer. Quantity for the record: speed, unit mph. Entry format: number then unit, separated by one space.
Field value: 80 mph
